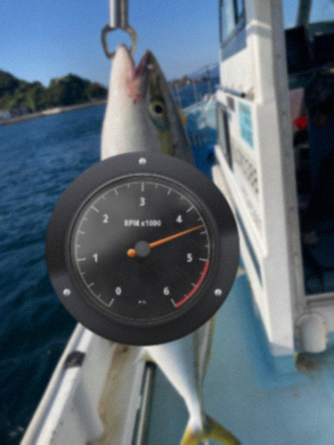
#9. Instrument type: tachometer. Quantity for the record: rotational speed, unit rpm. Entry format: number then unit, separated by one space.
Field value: 4375 rpm
